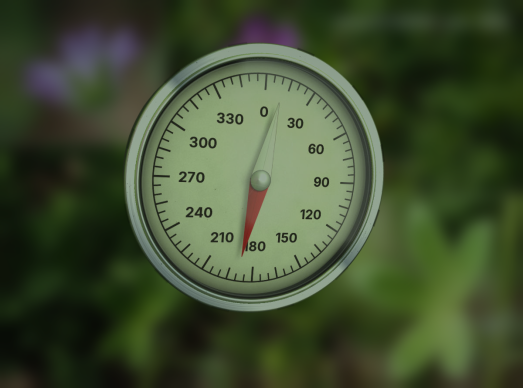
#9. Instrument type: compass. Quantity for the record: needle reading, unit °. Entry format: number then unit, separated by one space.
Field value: 190 °
